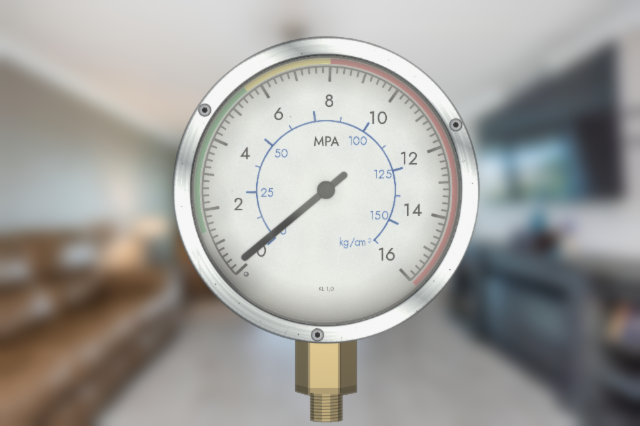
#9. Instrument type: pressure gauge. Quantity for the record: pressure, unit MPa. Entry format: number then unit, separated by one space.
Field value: 0.2 MPa
